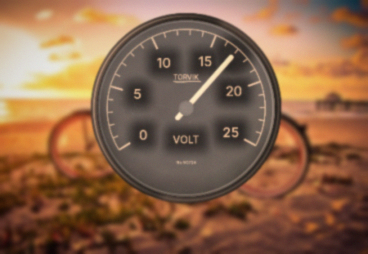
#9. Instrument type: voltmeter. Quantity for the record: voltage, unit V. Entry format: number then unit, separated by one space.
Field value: 17 V
